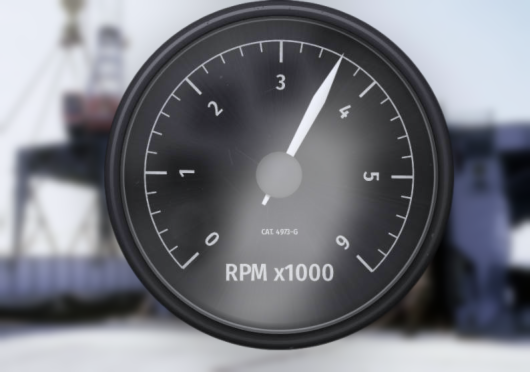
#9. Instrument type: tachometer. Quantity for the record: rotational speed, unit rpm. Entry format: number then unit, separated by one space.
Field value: 3600 rpm
